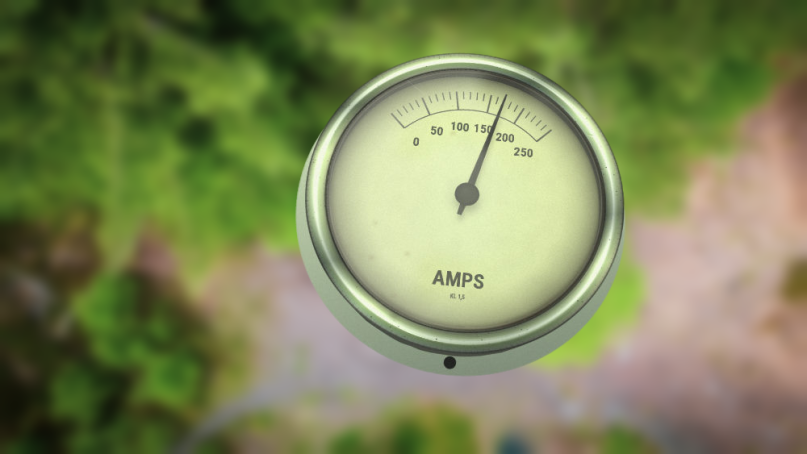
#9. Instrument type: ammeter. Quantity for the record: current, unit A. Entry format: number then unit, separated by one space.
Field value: 170 A
